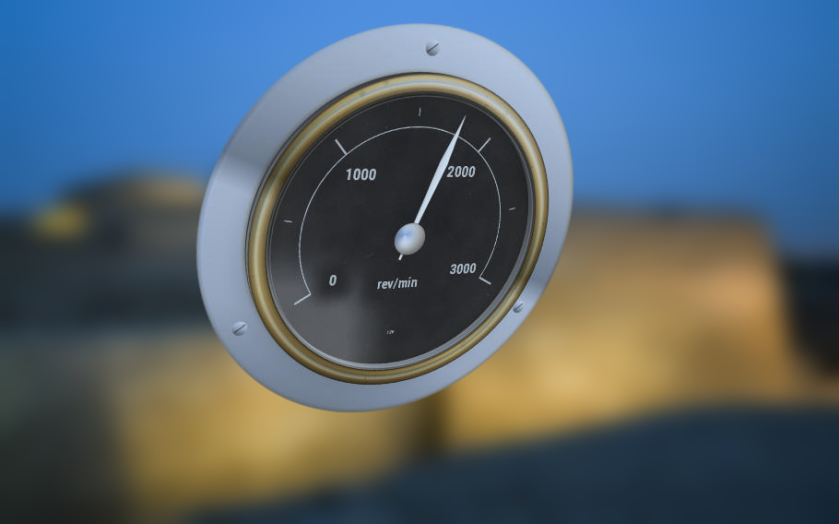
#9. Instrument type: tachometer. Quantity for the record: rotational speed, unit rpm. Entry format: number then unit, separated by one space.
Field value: 1750 rpm
